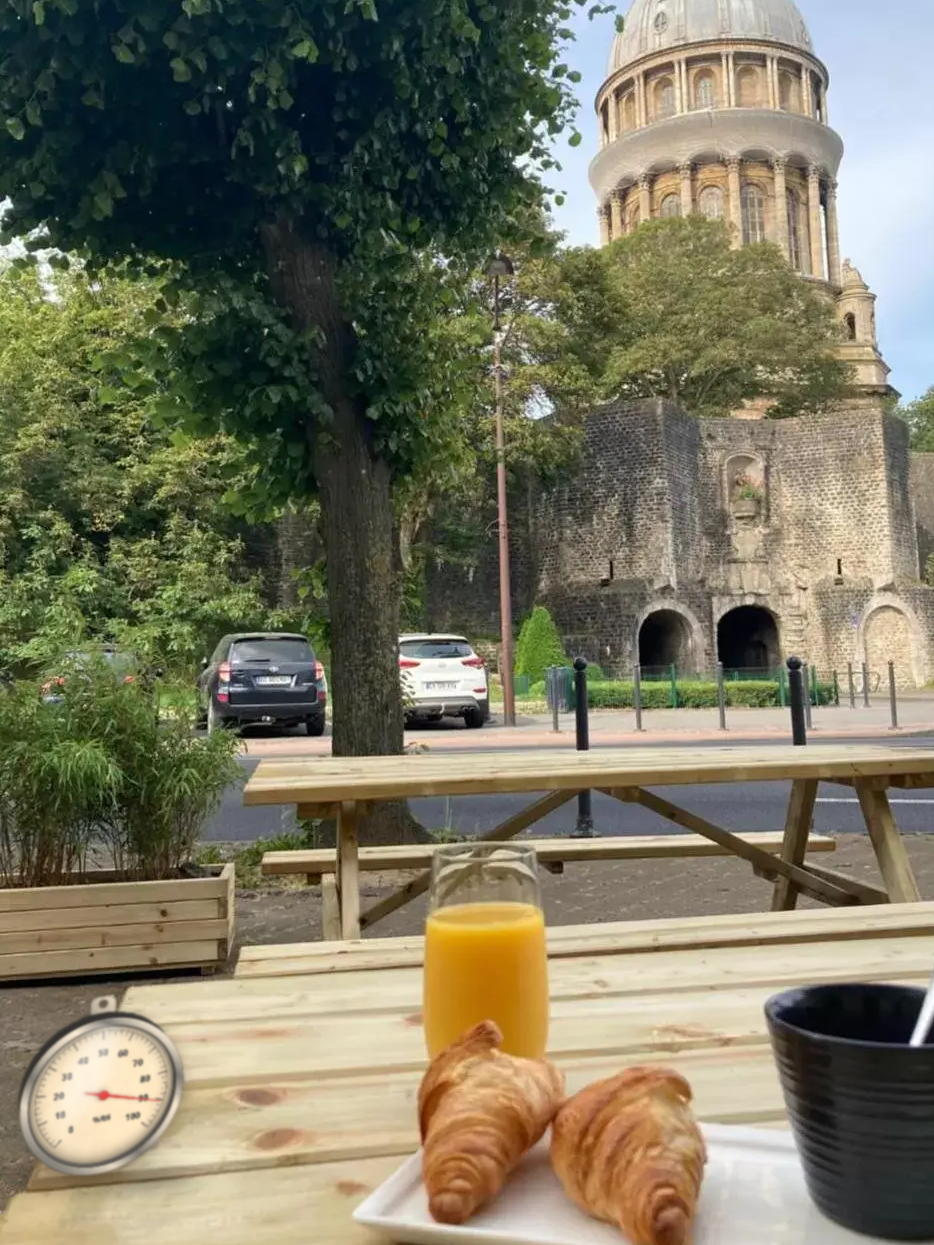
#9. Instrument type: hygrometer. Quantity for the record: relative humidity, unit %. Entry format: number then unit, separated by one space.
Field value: 90 %
